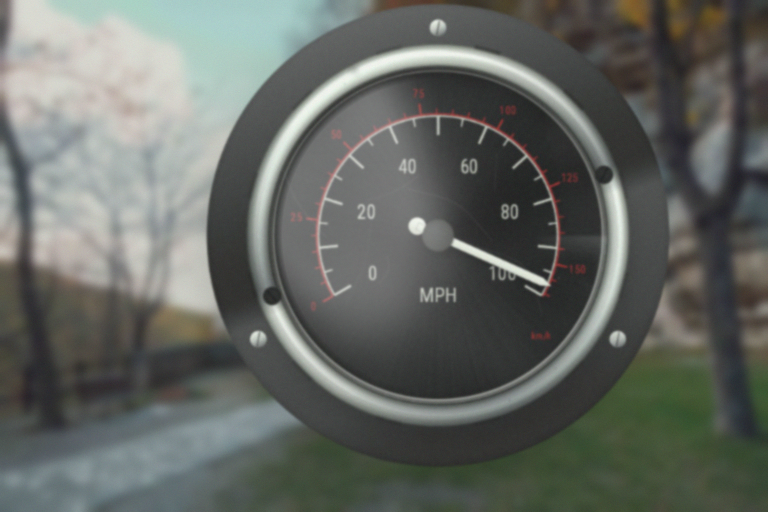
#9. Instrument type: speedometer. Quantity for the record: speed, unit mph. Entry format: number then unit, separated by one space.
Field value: 97.5 mph
